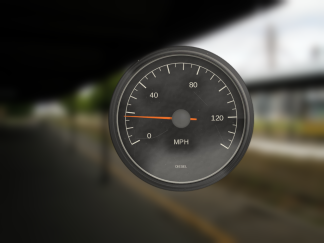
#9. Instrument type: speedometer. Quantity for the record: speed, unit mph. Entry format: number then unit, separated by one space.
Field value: 17.5 mph
